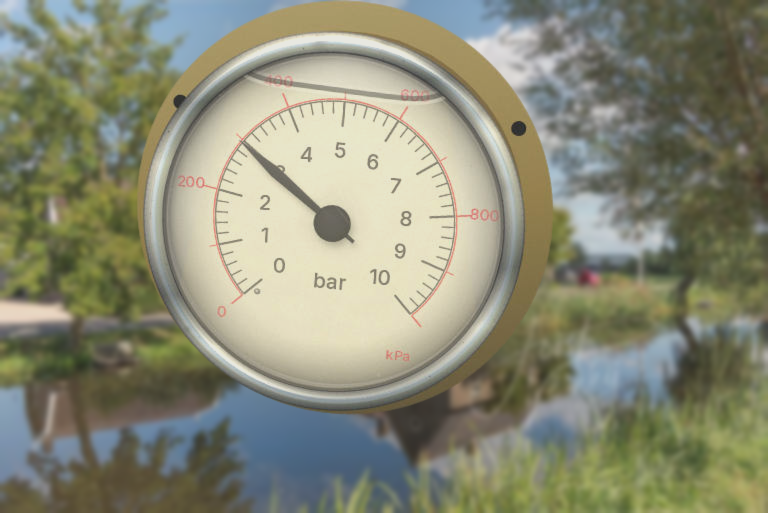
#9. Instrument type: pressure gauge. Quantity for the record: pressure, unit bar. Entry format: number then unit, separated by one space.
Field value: 3 bar
